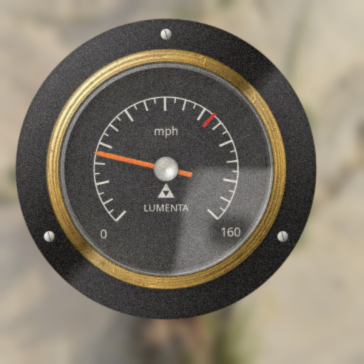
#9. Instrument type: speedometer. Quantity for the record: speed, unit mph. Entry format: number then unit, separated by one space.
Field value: 35 mph
